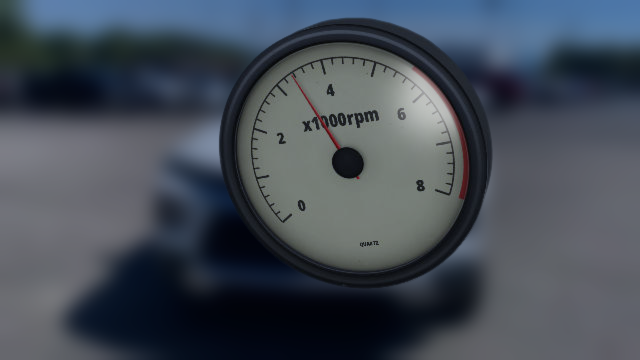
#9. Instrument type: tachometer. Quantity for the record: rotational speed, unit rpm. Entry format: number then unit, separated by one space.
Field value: 3400 rpm
